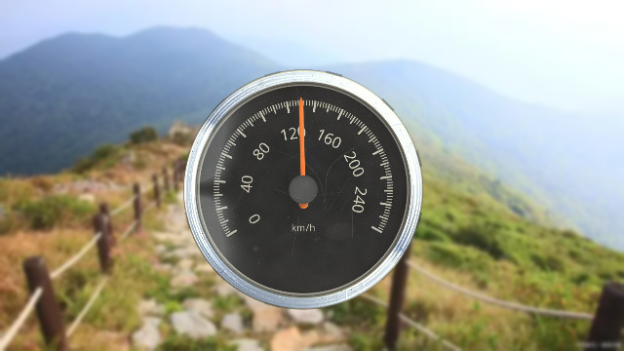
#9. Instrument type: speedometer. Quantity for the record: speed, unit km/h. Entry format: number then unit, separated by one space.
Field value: 130 km/h
